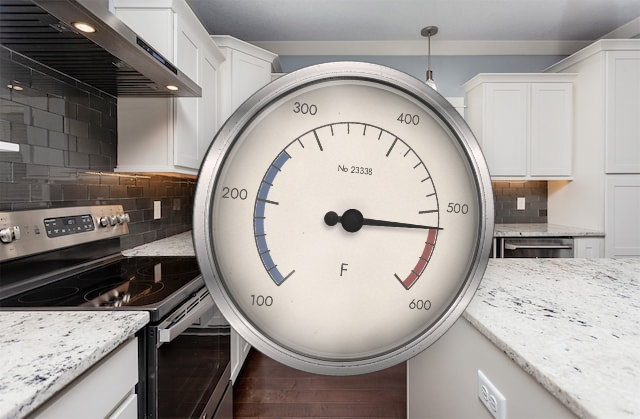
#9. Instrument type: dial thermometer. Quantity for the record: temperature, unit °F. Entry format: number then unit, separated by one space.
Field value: 520 °F
